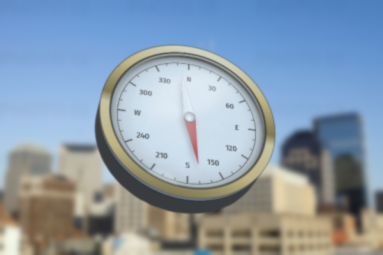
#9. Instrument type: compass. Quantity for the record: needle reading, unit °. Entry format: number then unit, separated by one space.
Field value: 170 °
